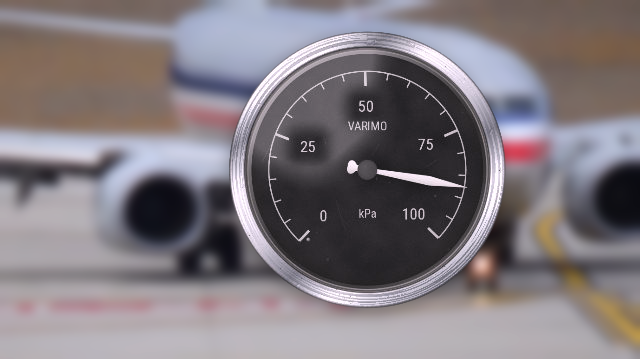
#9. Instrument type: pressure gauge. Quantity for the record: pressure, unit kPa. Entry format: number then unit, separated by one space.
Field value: 87.5 kPa
